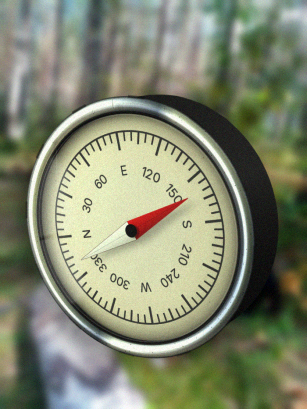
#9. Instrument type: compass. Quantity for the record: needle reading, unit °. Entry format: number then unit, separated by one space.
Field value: 160 °
